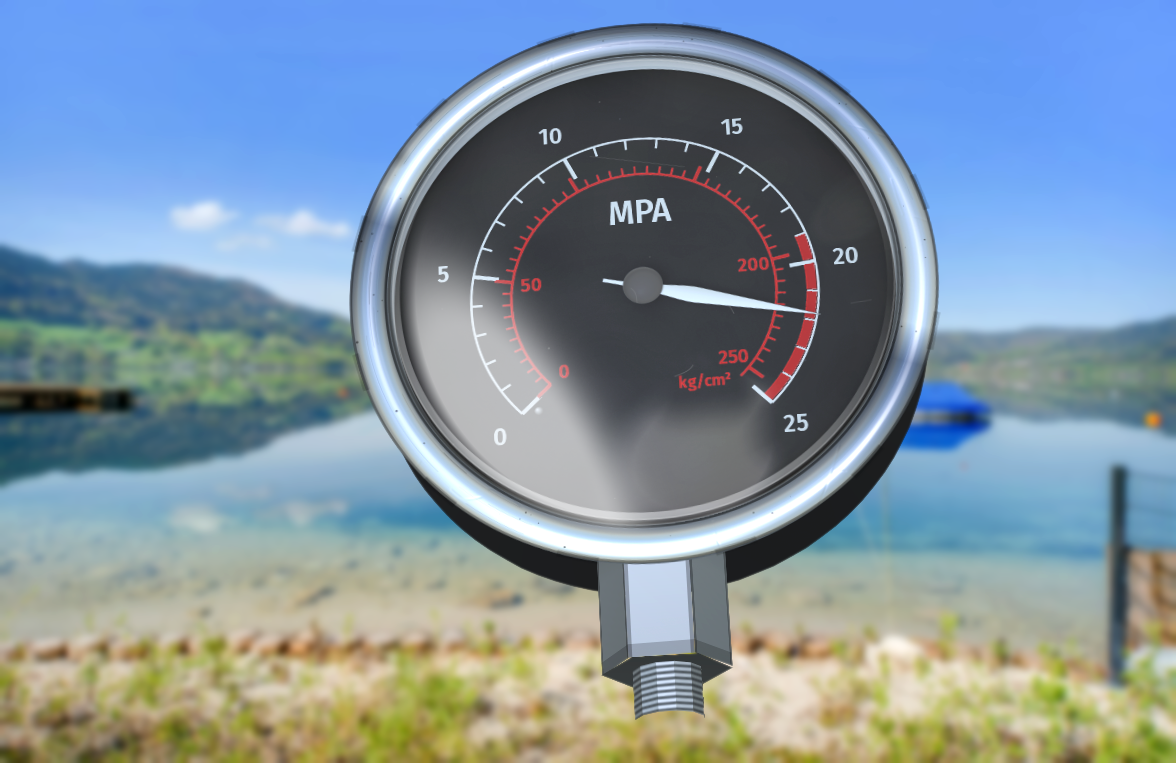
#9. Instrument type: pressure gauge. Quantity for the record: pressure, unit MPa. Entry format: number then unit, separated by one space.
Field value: 22 MPa
